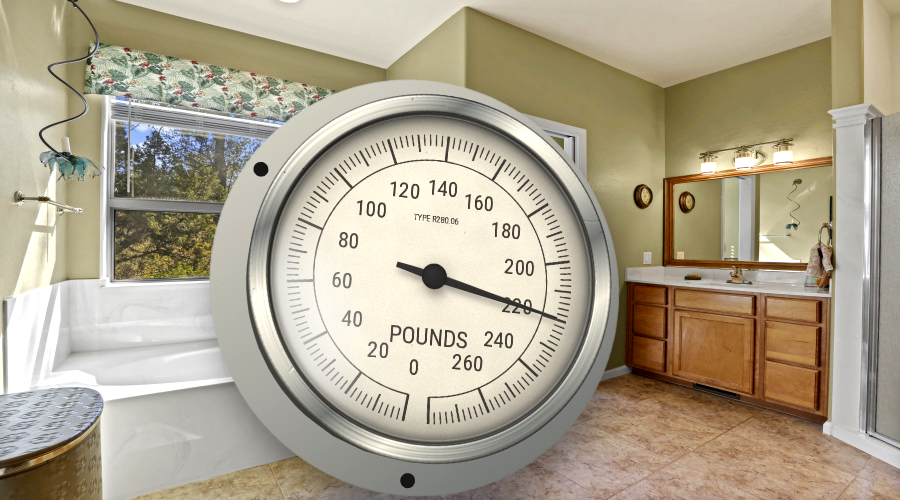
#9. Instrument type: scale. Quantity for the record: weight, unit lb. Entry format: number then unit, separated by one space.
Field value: 220 lb
